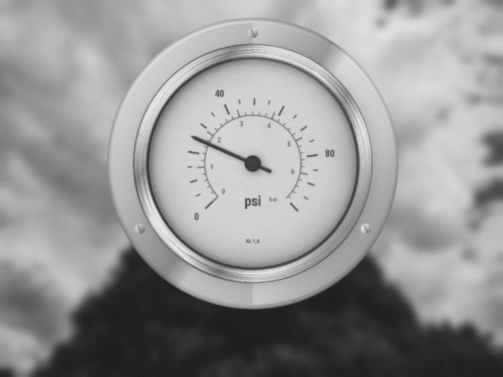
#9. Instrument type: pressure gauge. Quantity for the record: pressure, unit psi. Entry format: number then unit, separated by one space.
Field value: 25 psi
